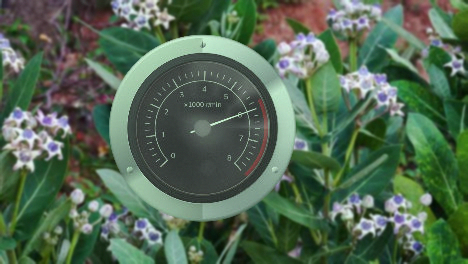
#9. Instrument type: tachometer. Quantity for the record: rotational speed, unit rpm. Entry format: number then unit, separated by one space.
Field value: 6000 rpm
